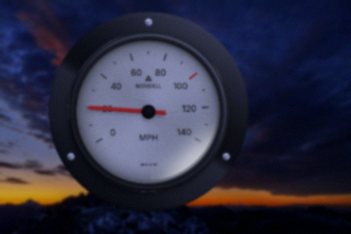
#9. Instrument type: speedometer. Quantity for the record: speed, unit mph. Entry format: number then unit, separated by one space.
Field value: 20 mph
